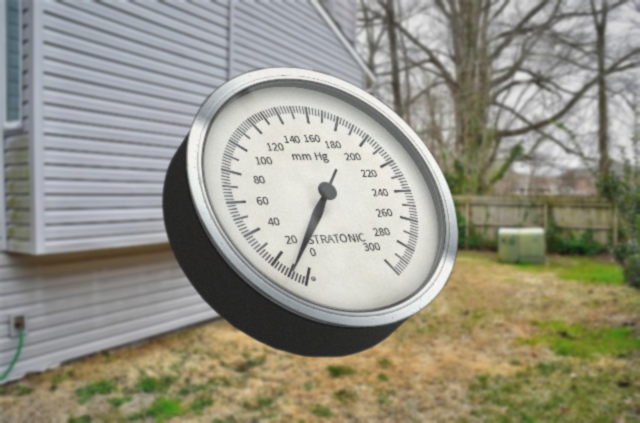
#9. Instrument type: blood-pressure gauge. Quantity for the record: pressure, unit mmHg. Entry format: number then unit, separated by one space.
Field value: 10 mmHg
